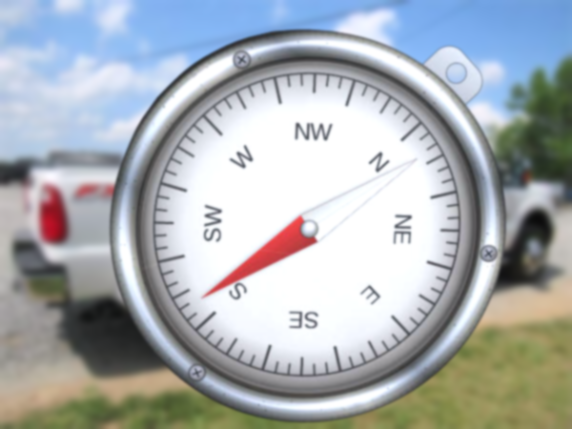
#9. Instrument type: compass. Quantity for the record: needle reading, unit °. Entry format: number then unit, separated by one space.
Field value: 190 °
